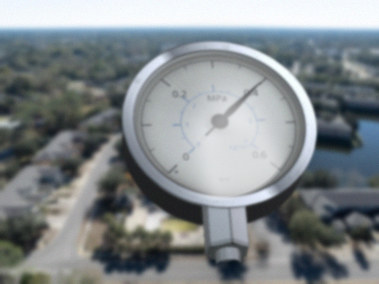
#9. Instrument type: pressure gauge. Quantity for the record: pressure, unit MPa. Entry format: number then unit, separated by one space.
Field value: 0.4 MPa
